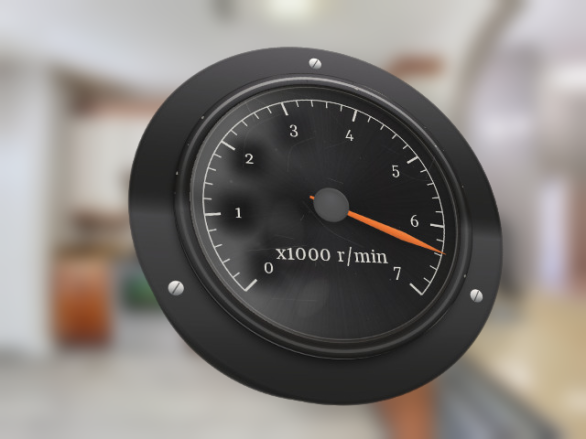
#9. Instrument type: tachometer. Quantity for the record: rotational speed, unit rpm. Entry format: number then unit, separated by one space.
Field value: 6400 rpm
